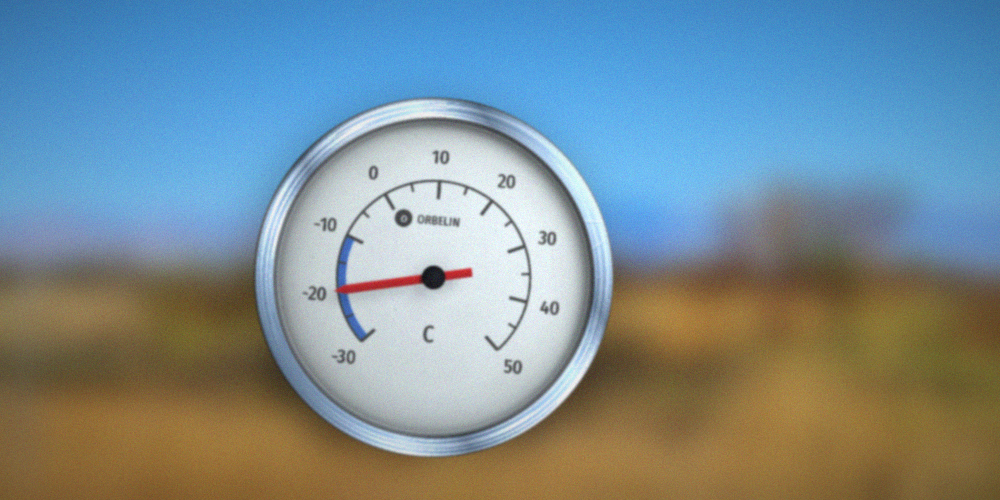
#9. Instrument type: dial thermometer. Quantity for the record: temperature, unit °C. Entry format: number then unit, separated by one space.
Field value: -20 °C
